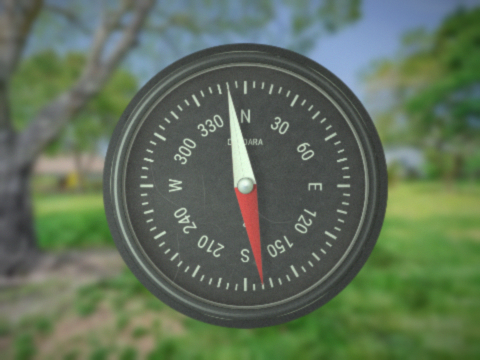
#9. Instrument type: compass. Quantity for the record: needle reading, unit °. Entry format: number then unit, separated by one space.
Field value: 170 °
